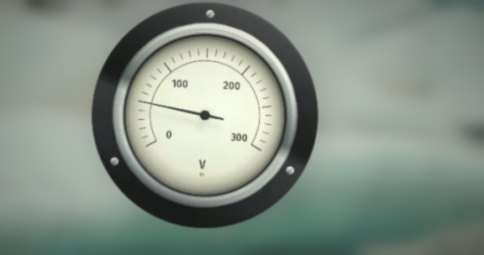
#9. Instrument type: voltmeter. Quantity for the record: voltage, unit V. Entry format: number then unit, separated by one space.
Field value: 50 V
